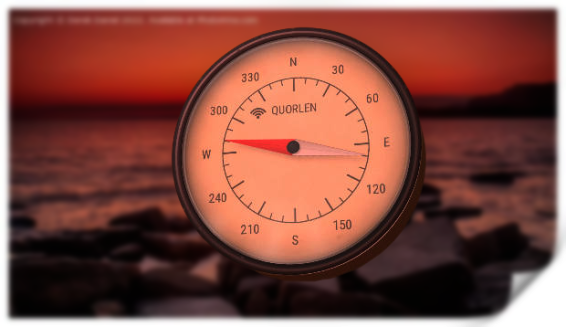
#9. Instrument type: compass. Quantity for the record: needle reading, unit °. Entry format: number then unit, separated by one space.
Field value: 280 °
